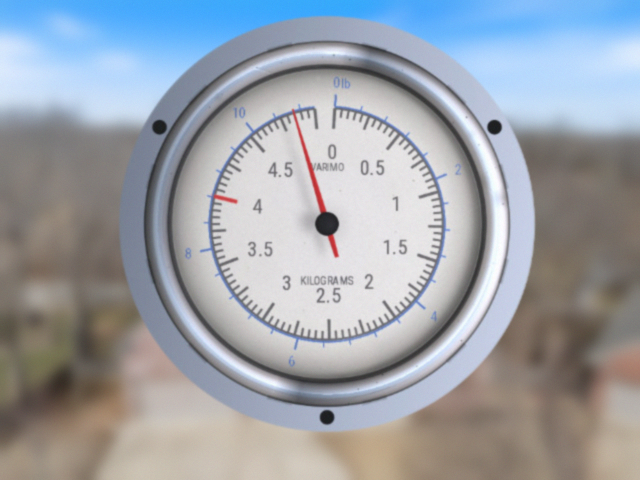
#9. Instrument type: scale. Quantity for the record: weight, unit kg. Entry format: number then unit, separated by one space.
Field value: 4.85 kg
